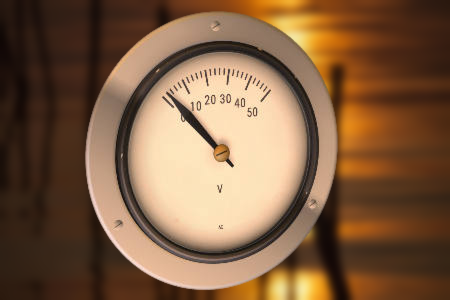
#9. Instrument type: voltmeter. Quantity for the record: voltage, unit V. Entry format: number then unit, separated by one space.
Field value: 2 V
